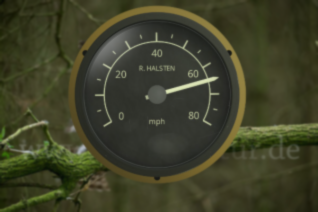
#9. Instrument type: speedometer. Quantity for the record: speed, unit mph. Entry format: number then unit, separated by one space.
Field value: 65 mph
